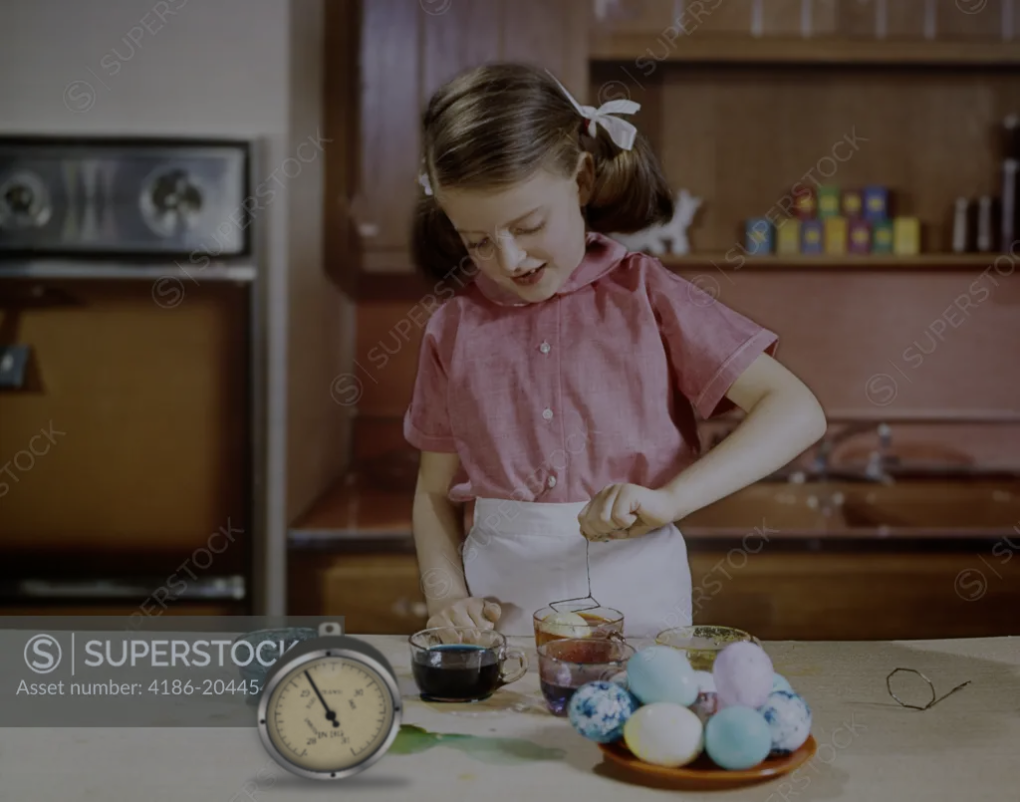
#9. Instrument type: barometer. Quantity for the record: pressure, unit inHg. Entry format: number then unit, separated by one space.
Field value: 29.2 inHg
